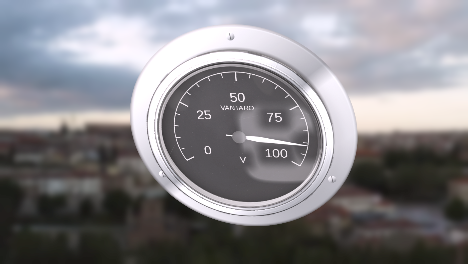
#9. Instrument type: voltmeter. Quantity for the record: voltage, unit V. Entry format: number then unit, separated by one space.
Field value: 90 V
